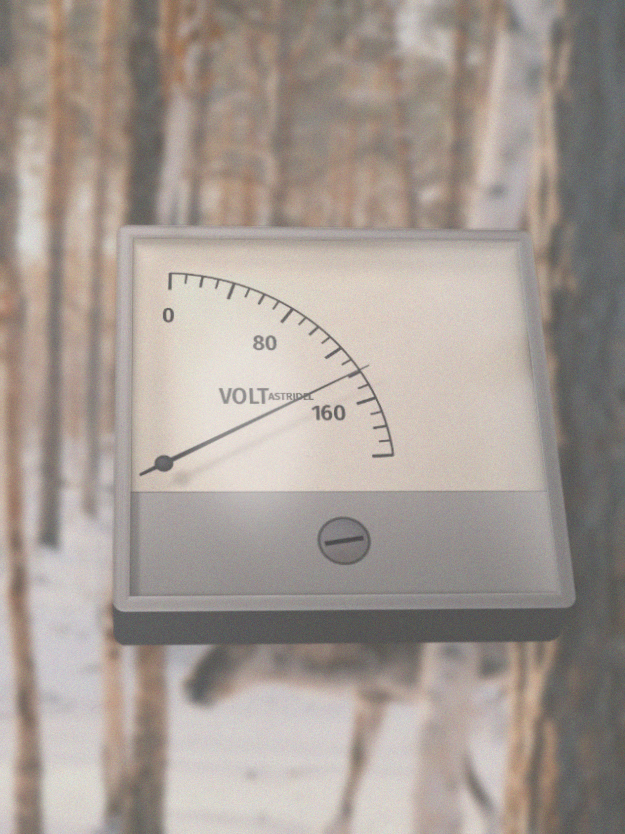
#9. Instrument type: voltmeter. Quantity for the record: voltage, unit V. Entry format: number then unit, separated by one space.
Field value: 140 V
